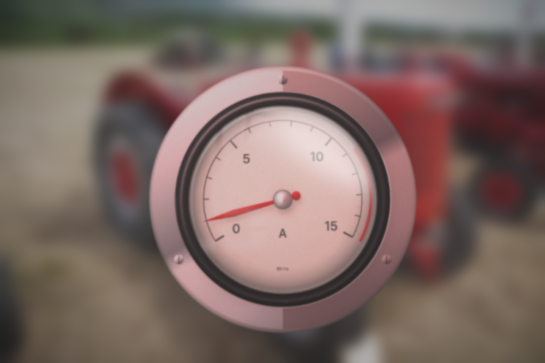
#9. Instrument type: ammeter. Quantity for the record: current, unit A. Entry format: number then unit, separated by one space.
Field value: 1 A
